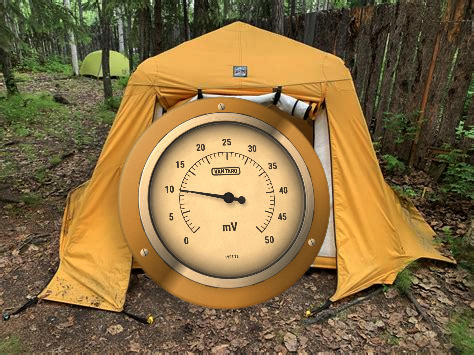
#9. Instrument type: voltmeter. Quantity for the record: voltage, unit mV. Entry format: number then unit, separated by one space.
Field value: 10 mV
